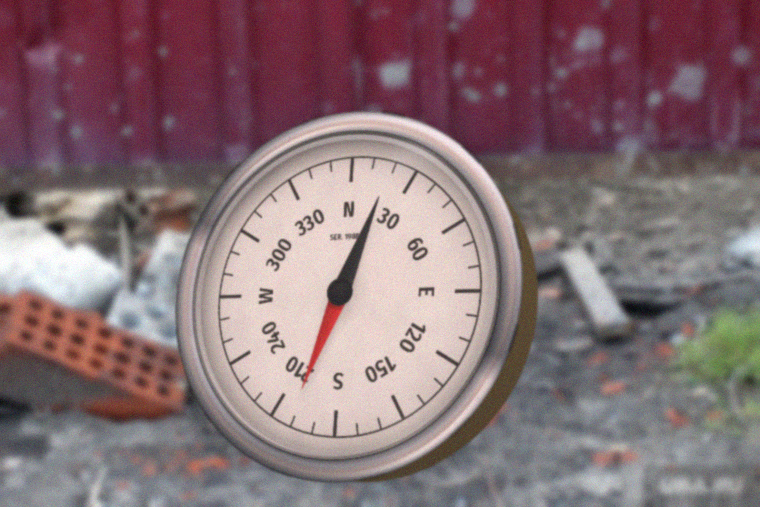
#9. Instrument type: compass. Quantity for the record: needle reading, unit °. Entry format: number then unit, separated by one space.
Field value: 200 °
